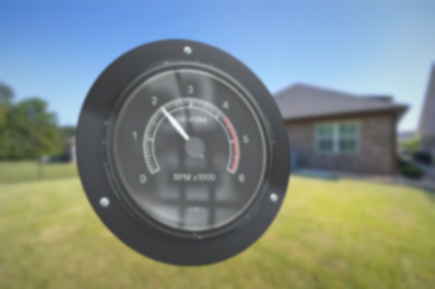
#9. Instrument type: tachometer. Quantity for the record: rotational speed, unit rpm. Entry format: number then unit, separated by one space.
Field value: 2000 rpm
